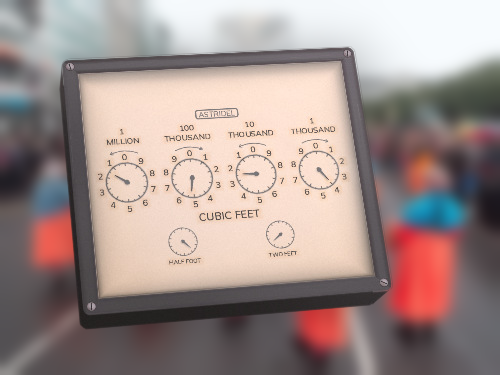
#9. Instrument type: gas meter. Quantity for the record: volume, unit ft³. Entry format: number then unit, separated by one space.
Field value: 152400 ft³
